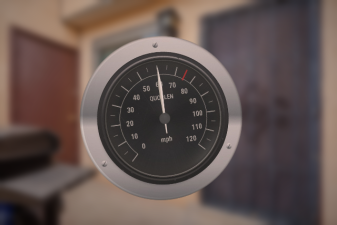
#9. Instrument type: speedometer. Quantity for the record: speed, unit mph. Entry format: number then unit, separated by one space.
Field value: 60 mph
